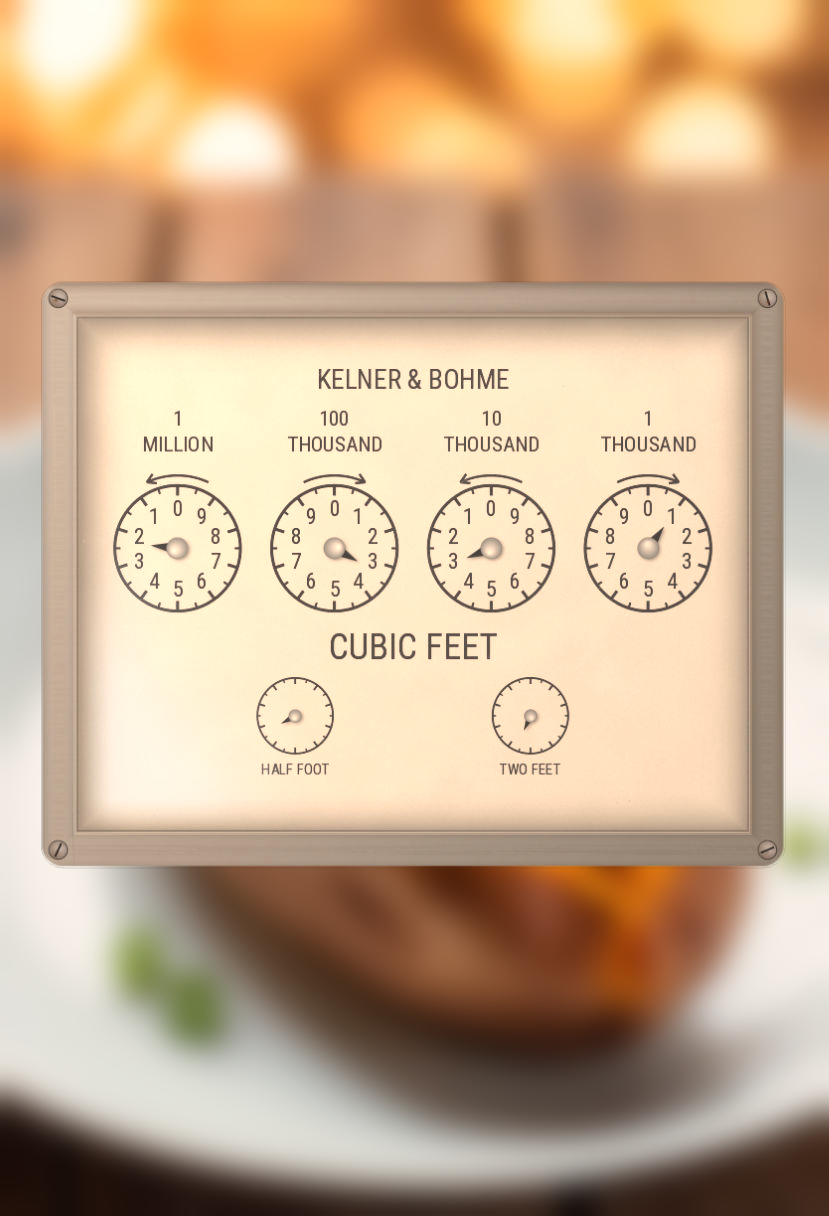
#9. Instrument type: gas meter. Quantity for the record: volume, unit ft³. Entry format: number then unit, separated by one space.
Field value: 233100 ft³
